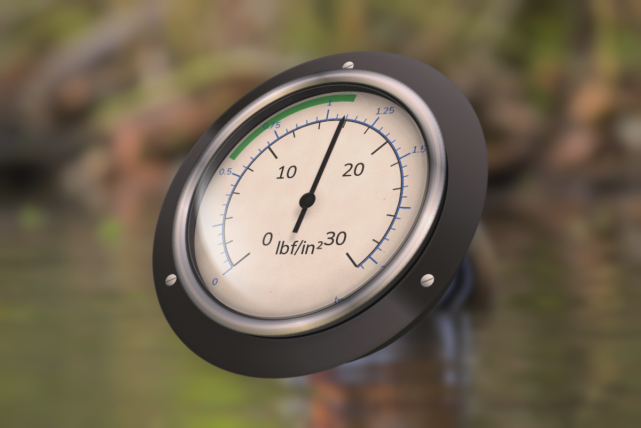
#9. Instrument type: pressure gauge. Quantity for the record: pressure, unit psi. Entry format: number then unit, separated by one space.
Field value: 16 psi
